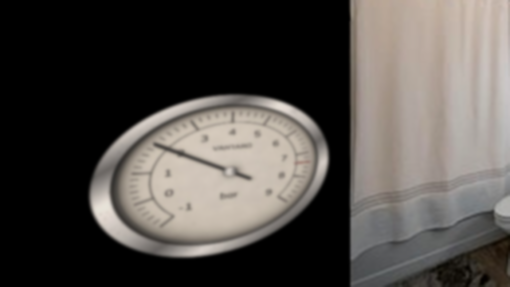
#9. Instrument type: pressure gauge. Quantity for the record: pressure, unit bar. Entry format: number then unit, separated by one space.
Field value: 2 bar
